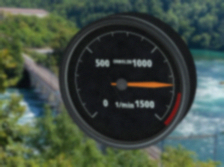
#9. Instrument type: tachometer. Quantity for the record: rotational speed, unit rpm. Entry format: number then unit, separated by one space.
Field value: 1250 rpm
